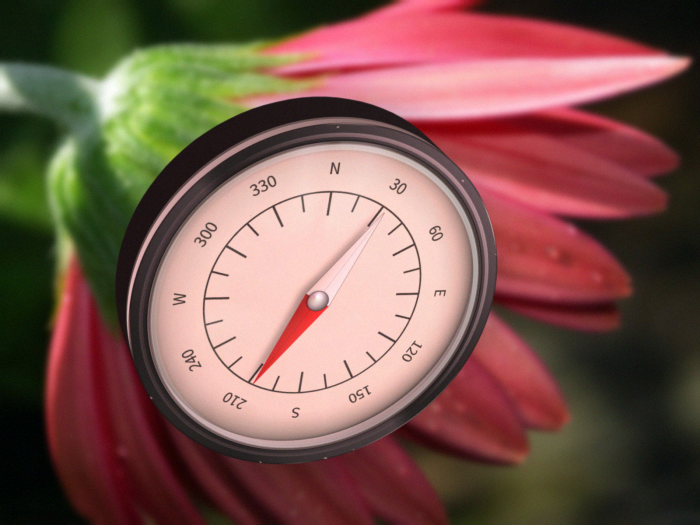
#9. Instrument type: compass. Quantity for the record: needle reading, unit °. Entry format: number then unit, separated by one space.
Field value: 210 °
